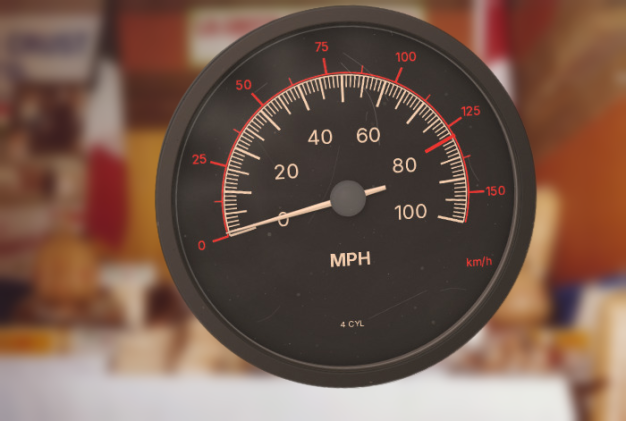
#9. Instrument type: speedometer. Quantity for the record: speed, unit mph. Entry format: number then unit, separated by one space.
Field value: 1 mph
